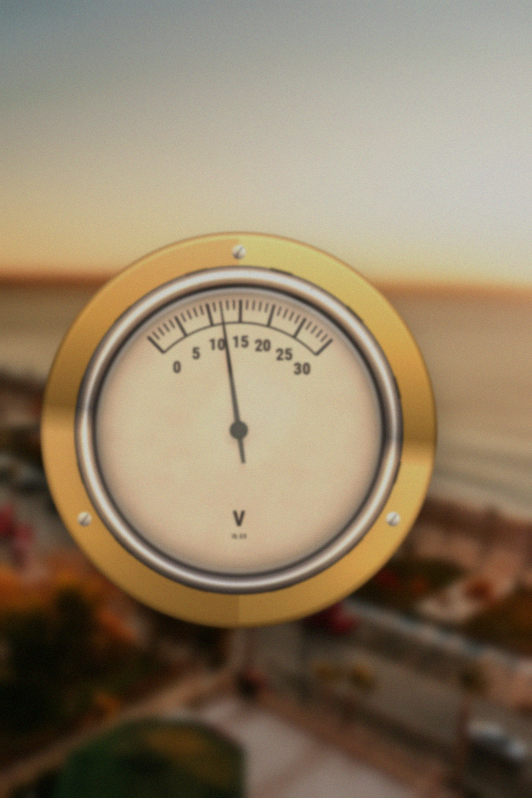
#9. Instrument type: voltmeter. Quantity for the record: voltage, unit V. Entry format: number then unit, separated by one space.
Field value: 12 V
